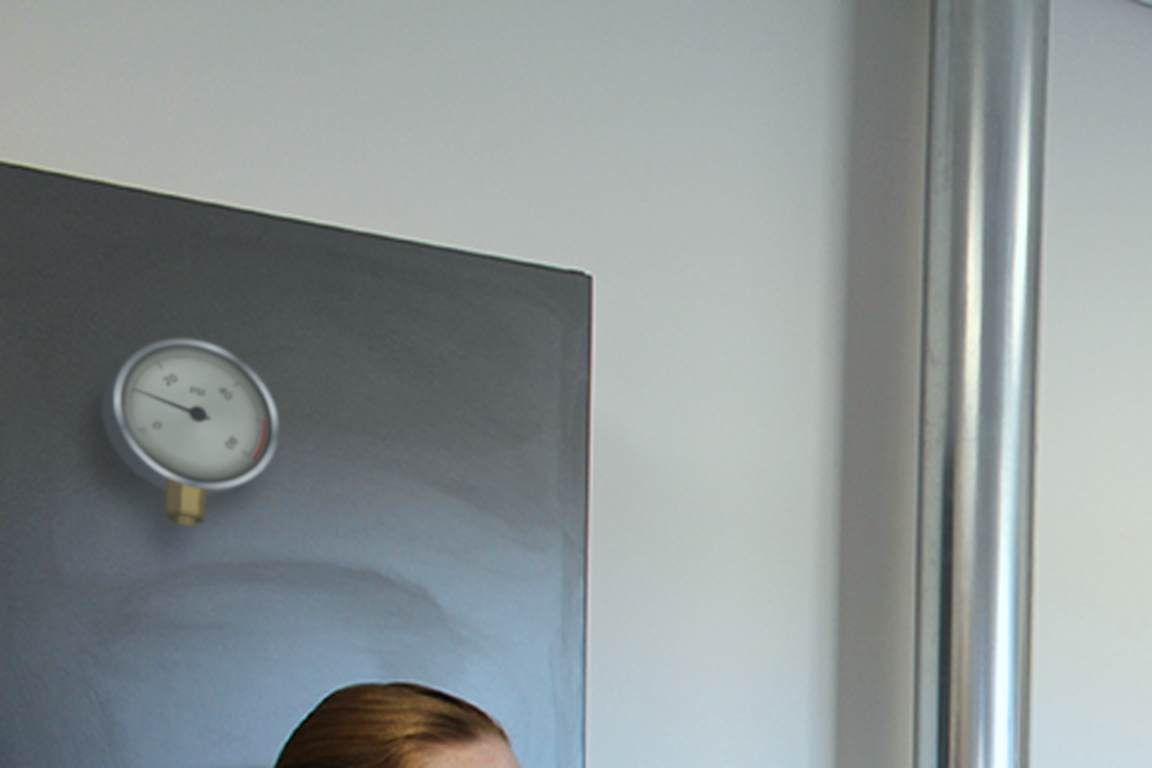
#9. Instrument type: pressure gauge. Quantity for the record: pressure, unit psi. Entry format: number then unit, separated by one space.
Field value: 10 psi
